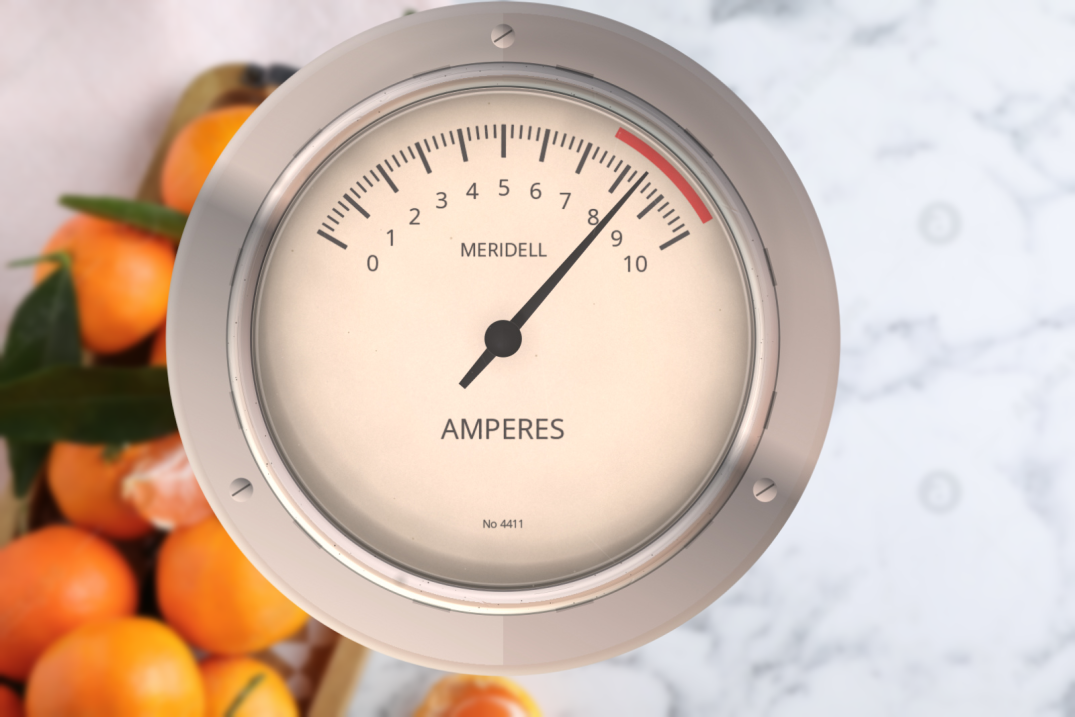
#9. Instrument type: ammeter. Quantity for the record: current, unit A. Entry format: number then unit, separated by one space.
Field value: 8.4 A
